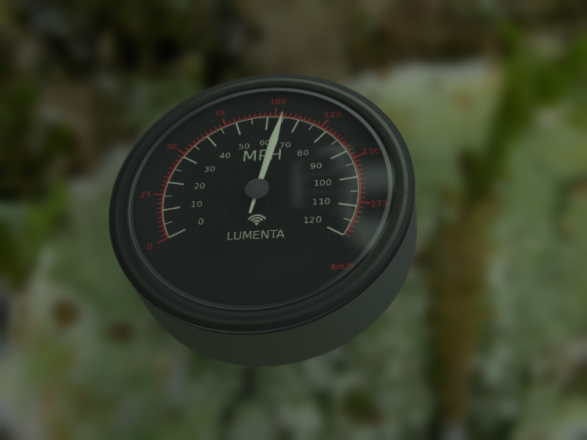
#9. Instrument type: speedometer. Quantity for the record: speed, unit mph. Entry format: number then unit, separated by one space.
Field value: 65 mph
